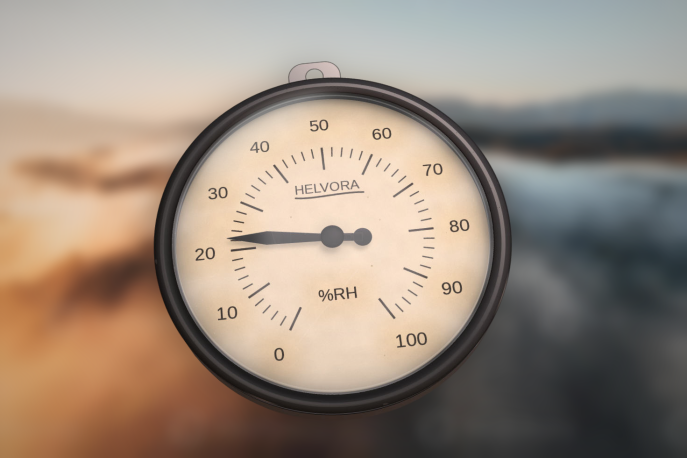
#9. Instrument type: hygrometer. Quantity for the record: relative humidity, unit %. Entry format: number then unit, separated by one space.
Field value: 22 %
